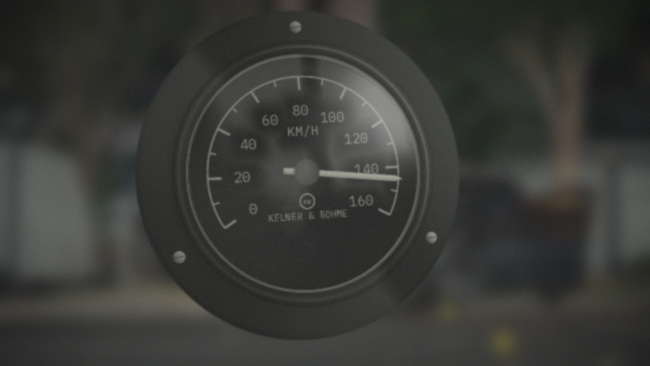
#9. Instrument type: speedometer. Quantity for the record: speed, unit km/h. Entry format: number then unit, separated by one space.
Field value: 145 km/h
